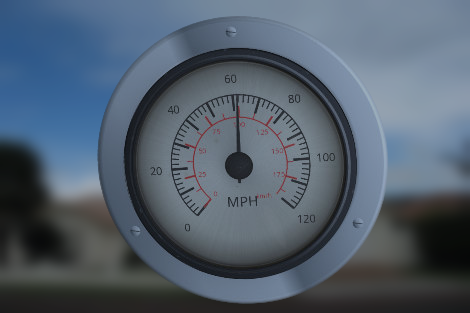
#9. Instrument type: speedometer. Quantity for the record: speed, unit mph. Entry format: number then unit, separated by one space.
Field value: 62 mph
